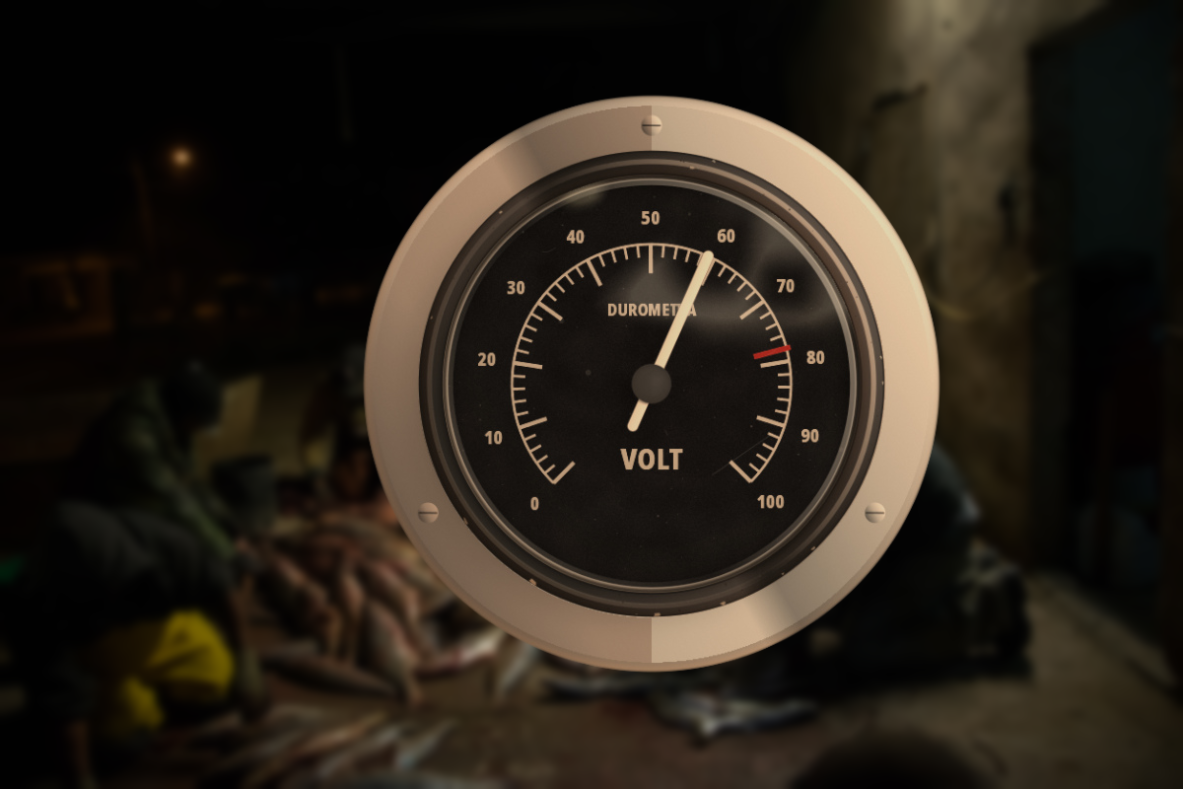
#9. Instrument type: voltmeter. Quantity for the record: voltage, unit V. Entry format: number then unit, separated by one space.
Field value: 59 V
